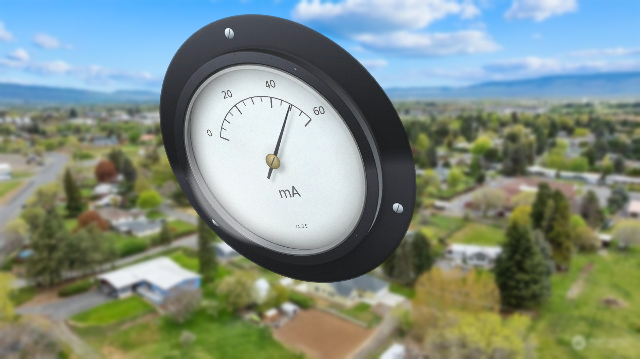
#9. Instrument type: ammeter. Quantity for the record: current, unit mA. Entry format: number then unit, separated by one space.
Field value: 50 mA
